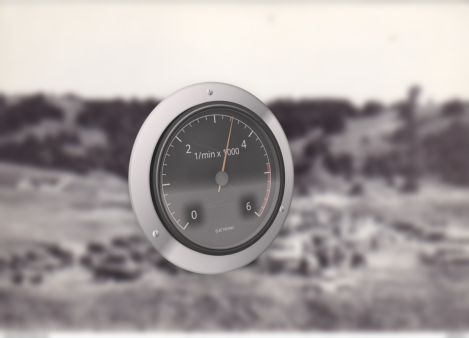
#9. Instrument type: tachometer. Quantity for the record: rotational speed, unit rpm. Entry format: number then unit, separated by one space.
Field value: 3400 rpm
